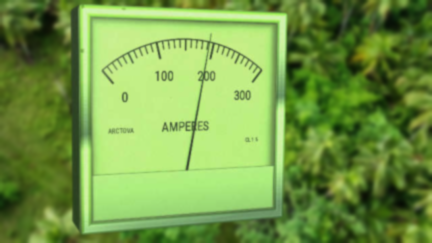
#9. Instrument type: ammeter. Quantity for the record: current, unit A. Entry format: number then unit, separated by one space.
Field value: 190 A
